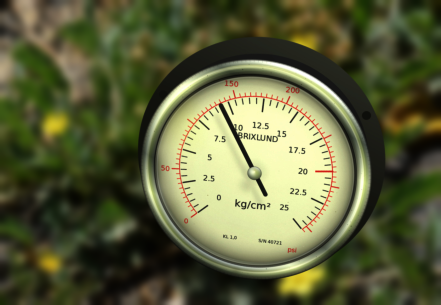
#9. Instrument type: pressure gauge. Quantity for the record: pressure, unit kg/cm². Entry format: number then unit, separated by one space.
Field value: 9.5 kg/cm²
